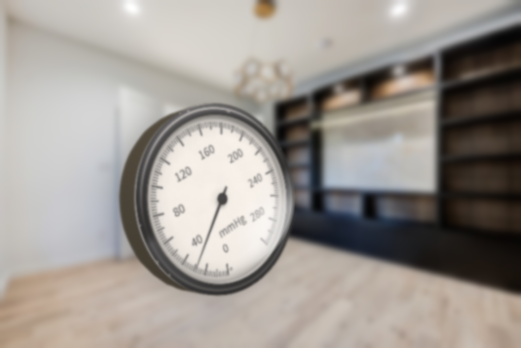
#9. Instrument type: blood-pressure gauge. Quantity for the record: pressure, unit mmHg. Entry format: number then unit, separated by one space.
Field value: 30 mmHg
